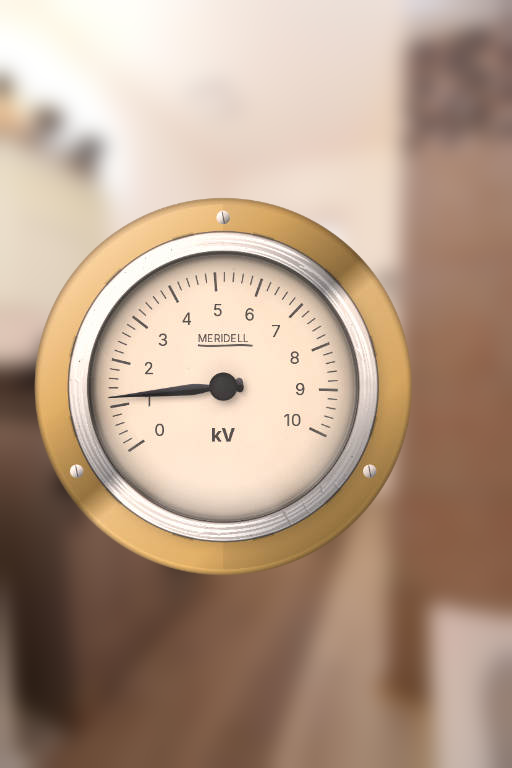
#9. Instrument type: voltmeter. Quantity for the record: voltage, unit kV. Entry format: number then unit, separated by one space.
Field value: 1.2 kV
